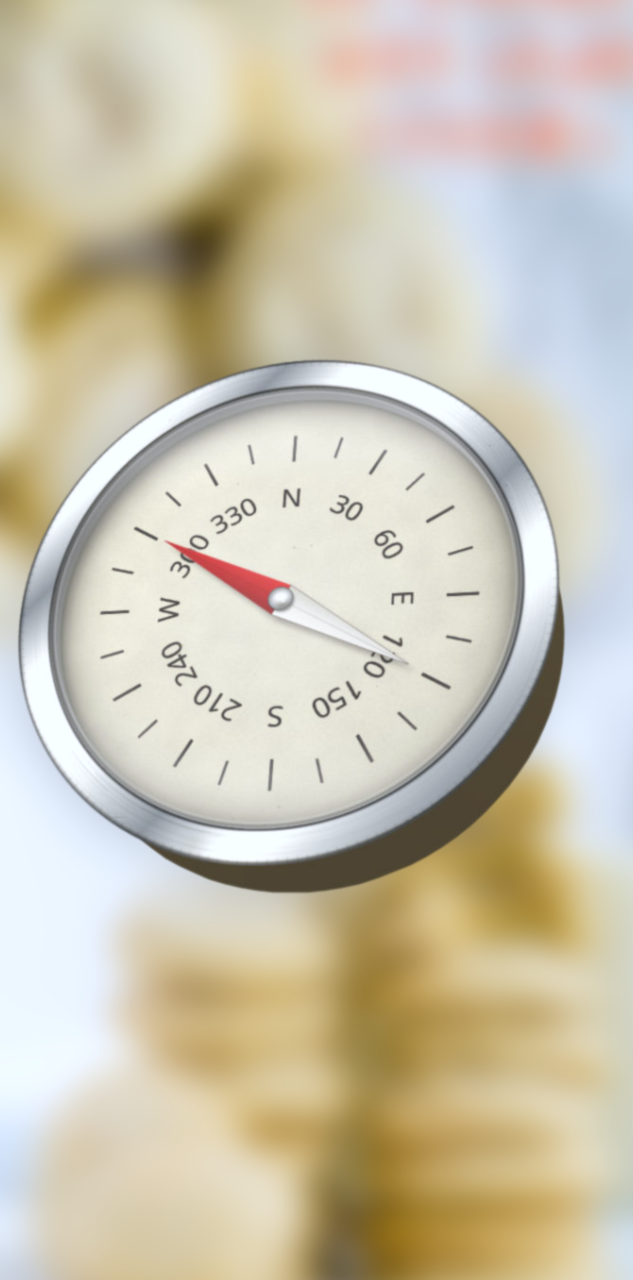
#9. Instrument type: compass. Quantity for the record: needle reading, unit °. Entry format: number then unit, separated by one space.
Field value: 300 °
